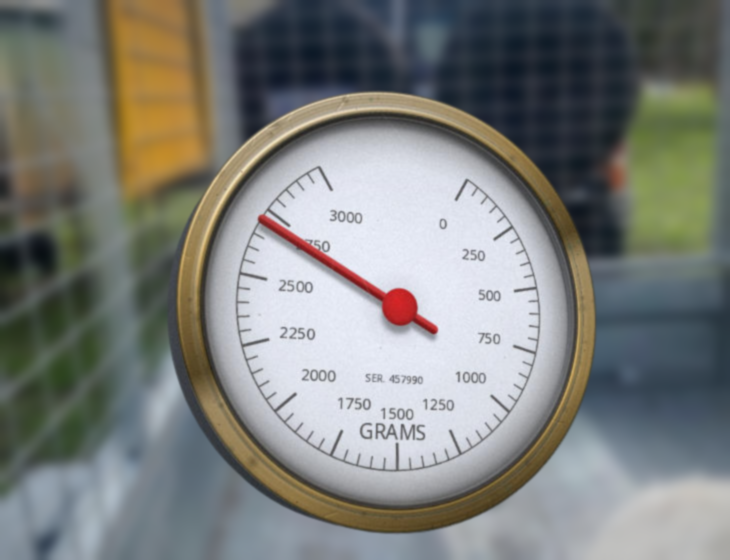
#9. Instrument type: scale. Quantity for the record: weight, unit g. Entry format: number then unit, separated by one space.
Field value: 2700 g
